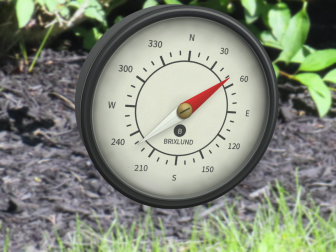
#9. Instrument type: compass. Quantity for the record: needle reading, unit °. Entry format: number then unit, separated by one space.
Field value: 50 °
